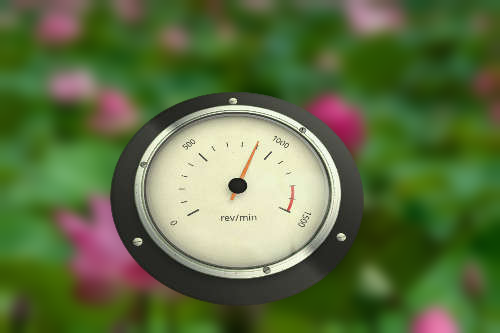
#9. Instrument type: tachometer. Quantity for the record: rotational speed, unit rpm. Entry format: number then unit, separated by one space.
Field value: 900 rpm
